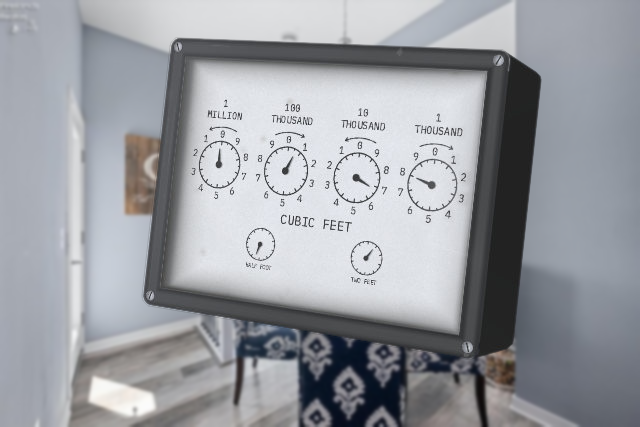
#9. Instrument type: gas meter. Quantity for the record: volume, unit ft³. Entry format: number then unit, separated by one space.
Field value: 6800 ft³
